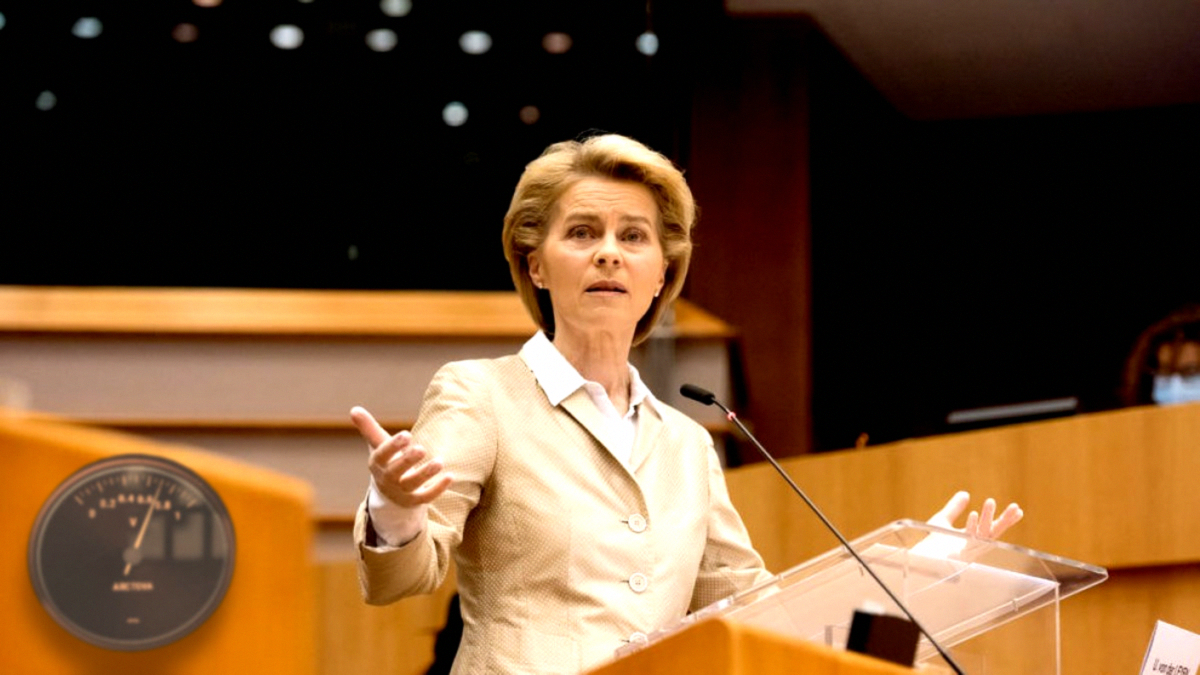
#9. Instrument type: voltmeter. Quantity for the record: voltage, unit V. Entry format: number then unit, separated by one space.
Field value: 0.7 V
